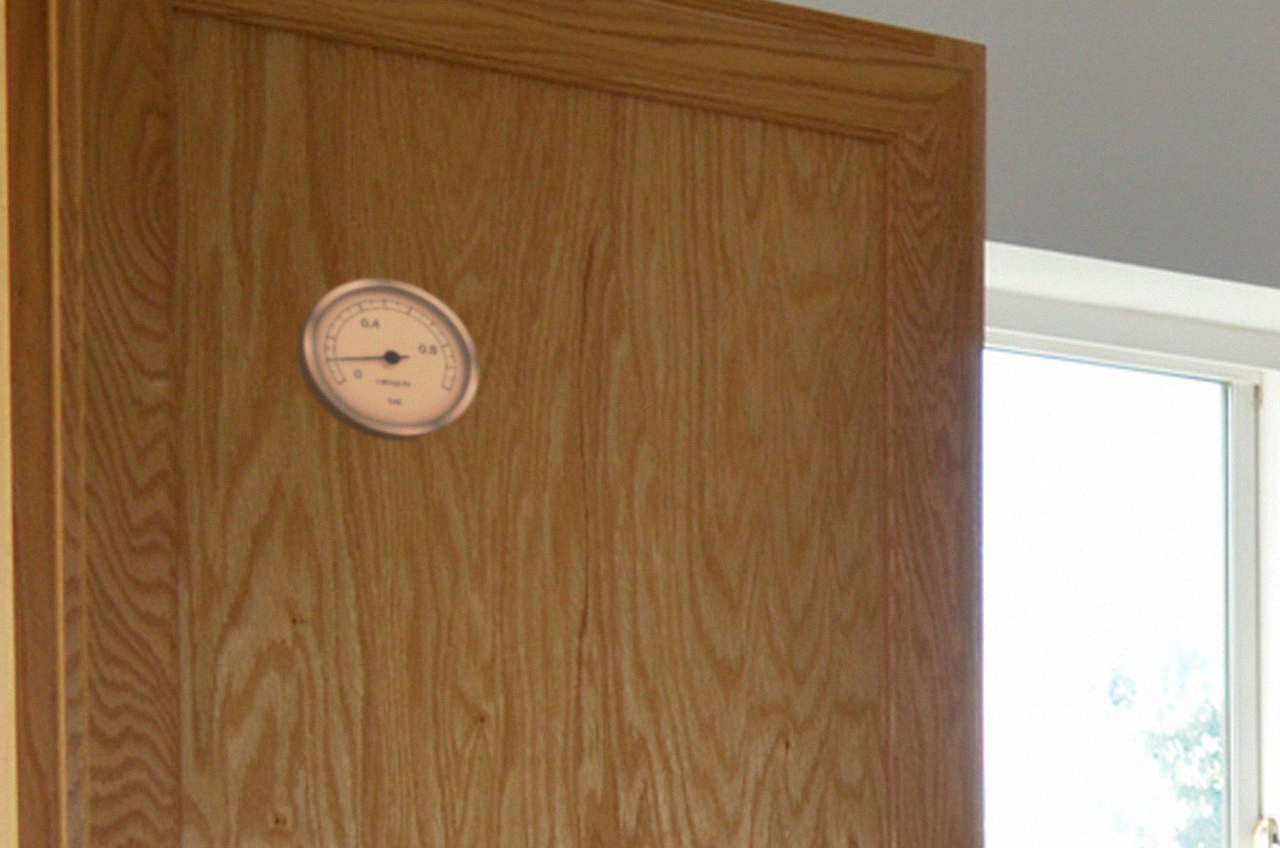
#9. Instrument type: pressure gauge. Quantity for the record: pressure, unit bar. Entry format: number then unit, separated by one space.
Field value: 0.1 bar
